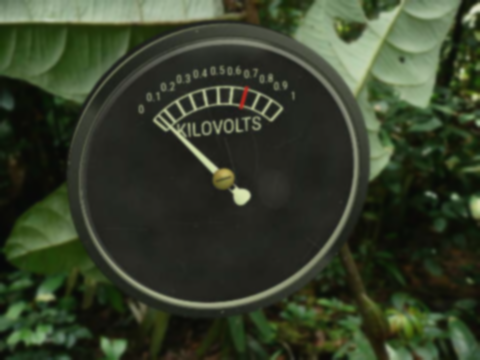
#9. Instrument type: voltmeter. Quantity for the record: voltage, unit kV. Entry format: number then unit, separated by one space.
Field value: 0.05 kV
